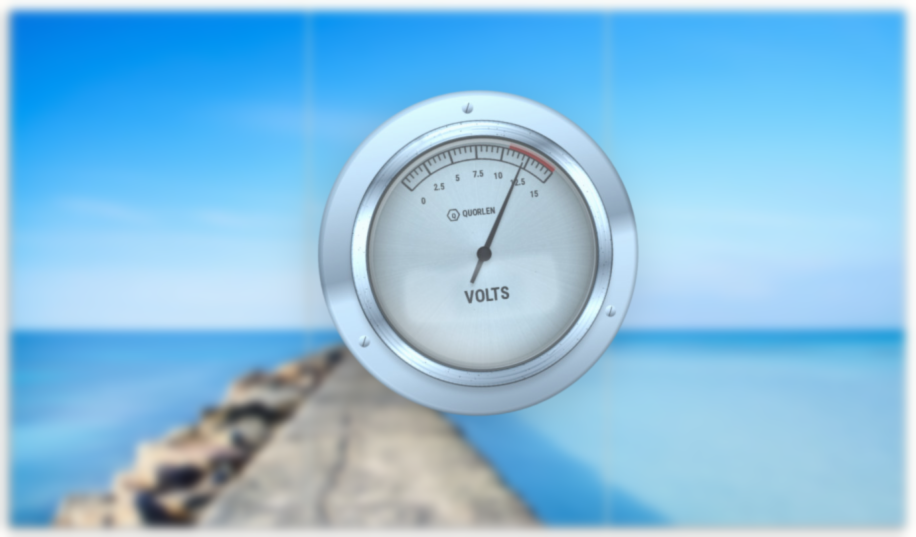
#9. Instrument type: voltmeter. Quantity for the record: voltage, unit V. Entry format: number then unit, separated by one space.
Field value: 12 V
